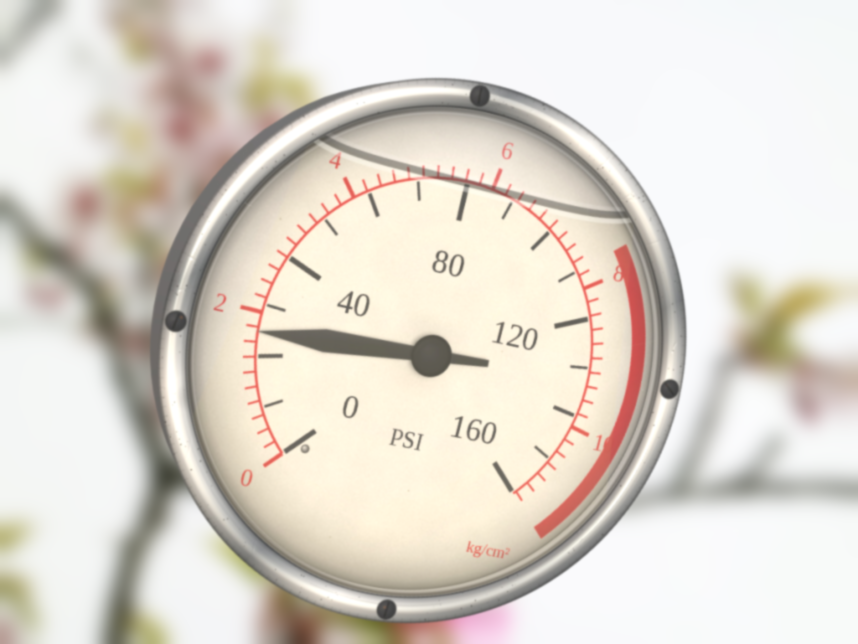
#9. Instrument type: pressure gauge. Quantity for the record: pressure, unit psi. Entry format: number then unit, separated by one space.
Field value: 25 psi
